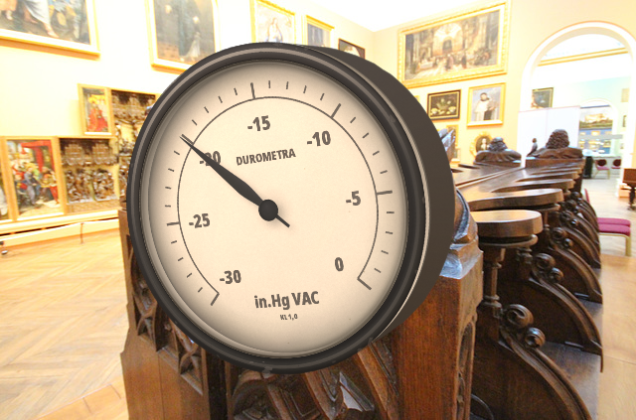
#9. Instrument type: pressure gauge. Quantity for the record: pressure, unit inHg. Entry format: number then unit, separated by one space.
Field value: -20 inHg
